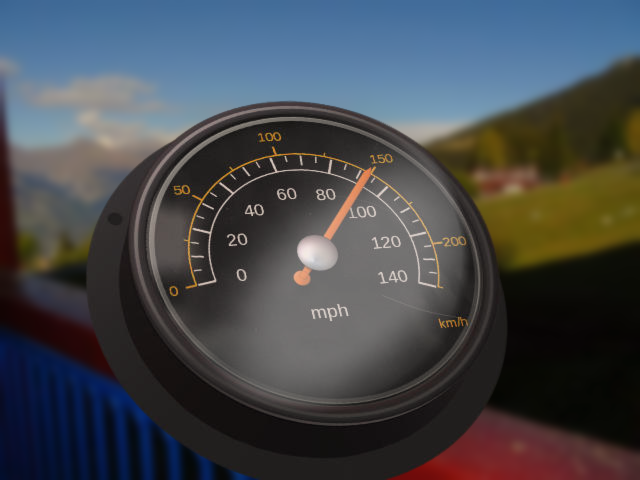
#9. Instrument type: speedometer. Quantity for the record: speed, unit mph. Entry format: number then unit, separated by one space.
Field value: 92.5 mph
